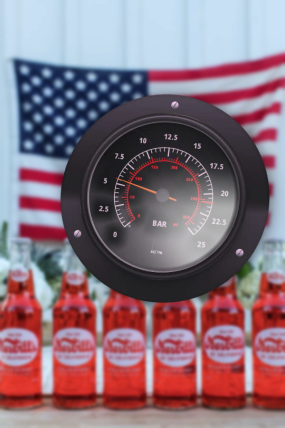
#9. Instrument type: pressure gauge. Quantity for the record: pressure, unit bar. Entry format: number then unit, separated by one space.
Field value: 5.5 bar
